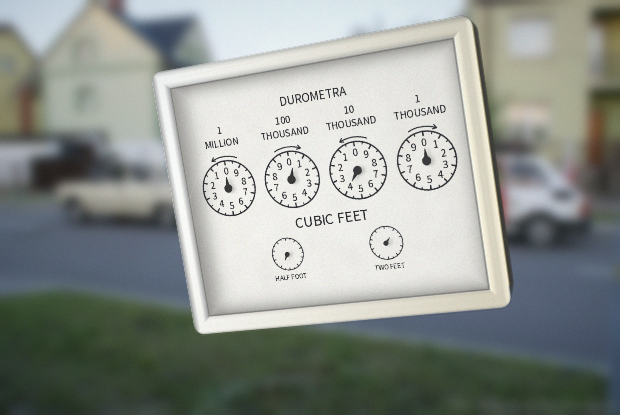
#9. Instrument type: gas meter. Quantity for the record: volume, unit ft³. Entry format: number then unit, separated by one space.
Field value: 4000 ft³
